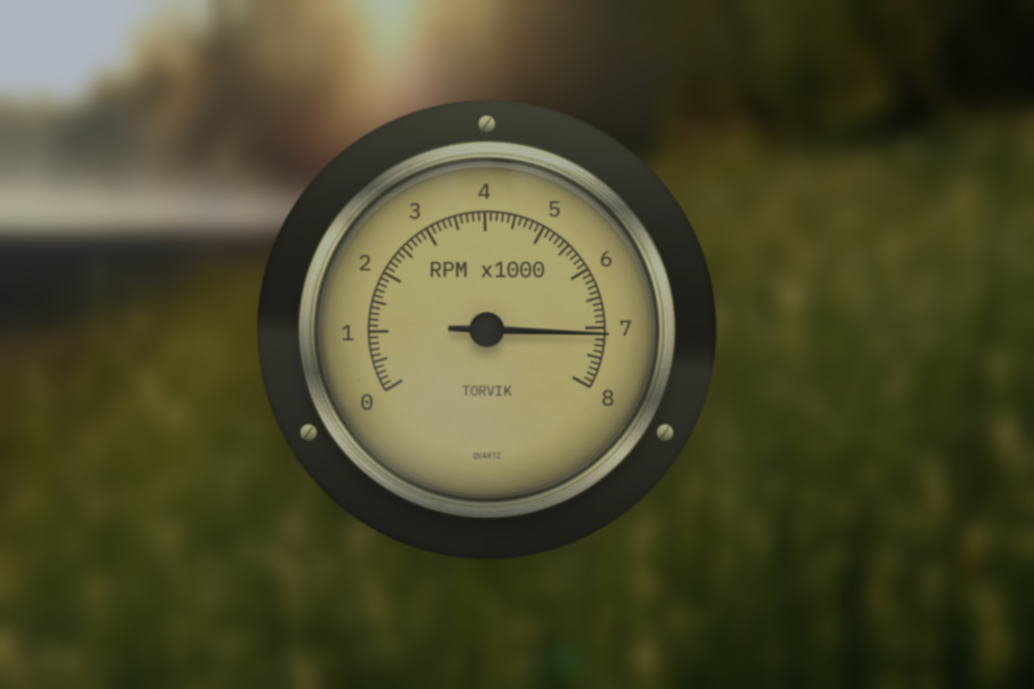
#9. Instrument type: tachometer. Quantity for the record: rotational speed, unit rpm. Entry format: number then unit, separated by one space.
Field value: 7100 rpm
